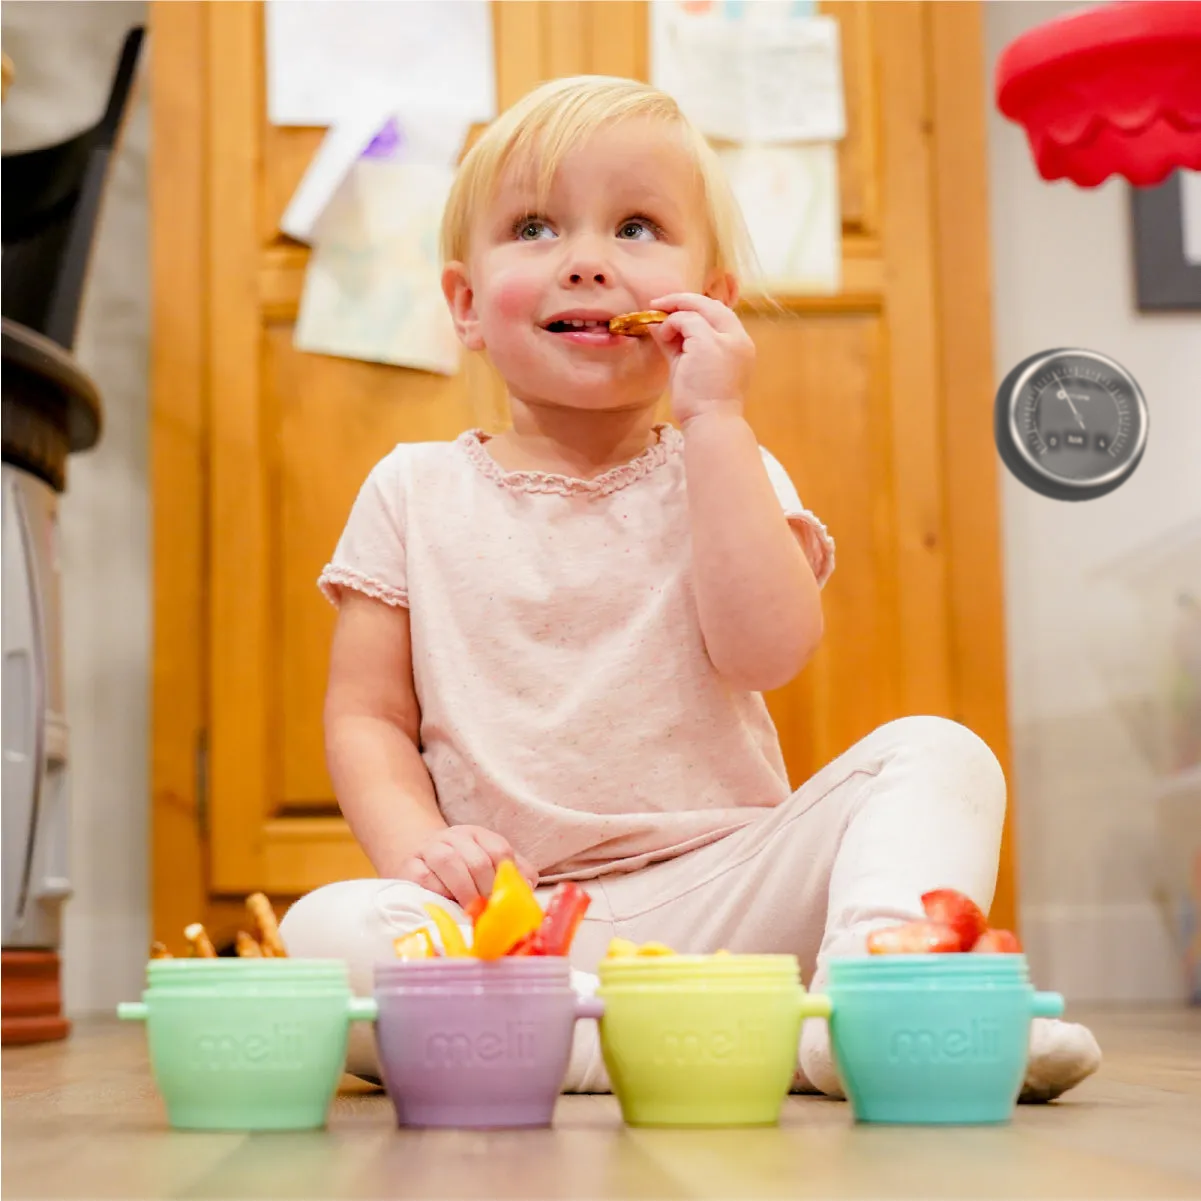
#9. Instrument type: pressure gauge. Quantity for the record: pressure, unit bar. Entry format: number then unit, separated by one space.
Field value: 1.6 bar
